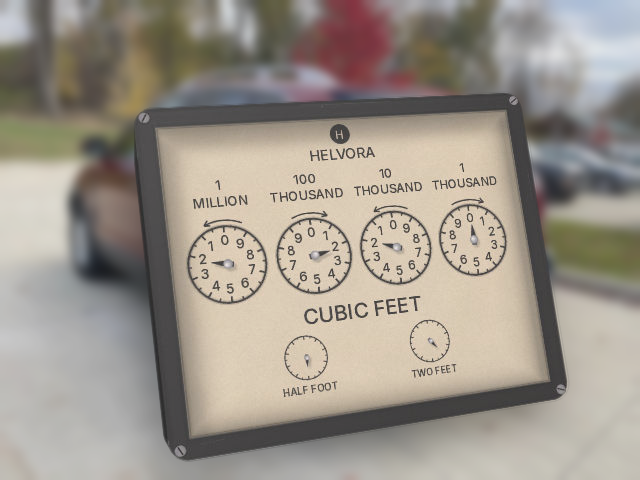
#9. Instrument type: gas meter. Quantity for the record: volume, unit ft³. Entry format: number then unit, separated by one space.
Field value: 222000 ft³
